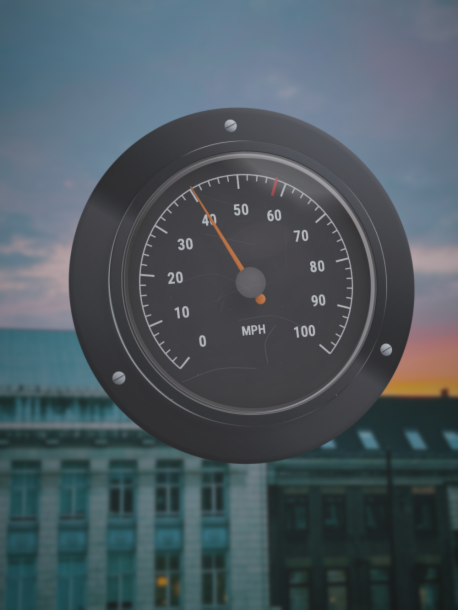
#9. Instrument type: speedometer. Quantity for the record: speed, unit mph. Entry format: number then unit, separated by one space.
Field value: 40 mph
